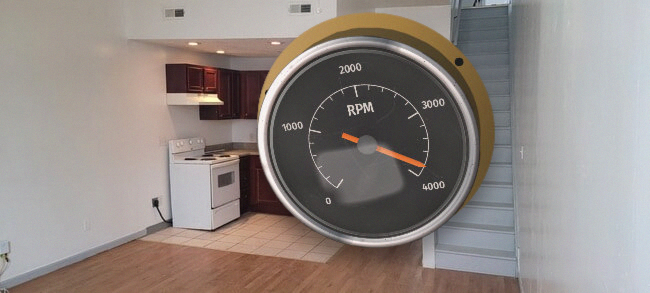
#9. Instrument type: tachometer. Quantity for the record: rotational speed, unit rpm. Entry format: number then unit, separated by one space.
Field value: 3800 rpm
